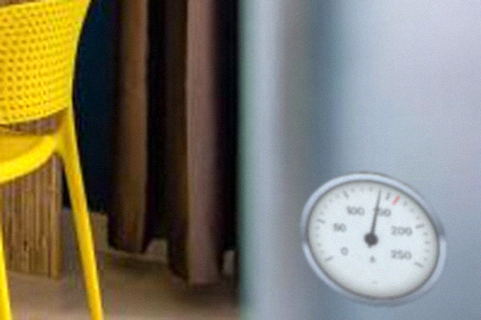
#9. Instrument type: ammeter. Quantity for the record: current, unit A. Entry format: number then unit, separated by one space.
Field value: 140 A
